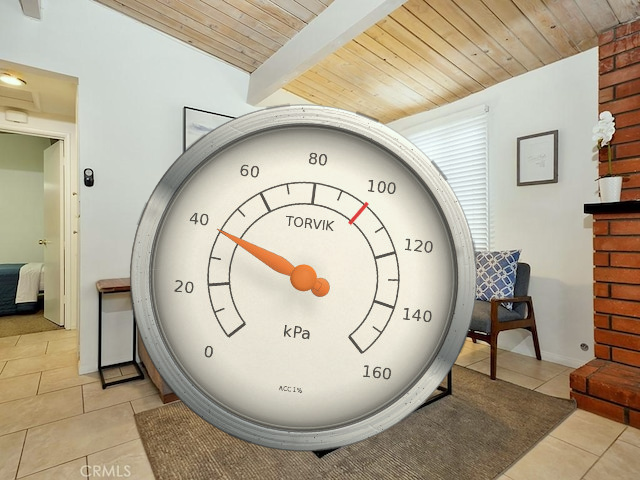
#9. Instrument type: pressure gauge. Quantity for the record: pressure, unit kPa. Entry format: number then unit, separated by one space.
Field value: 40 kPa
